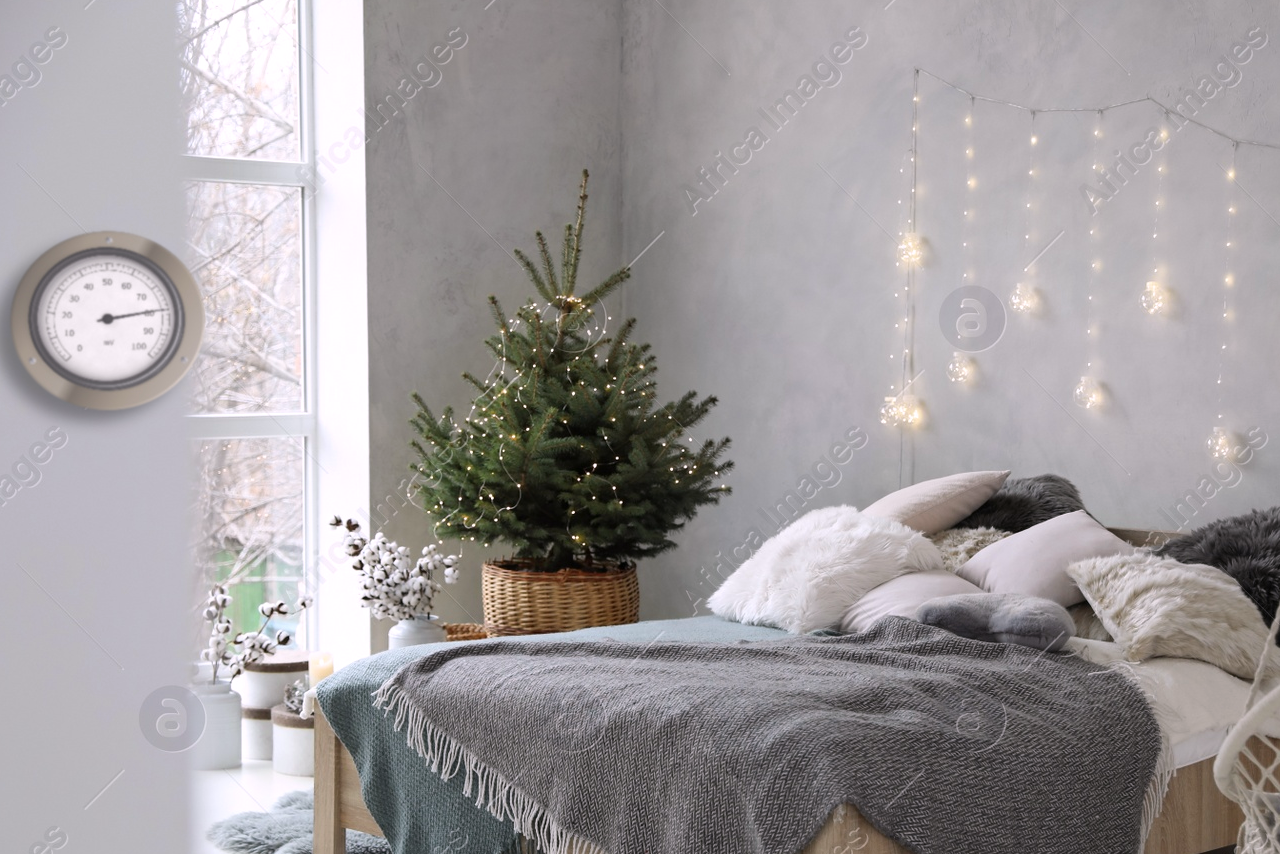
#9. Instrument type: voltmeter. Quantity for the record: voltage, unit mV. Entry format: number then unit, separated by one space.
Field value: 80 mV
